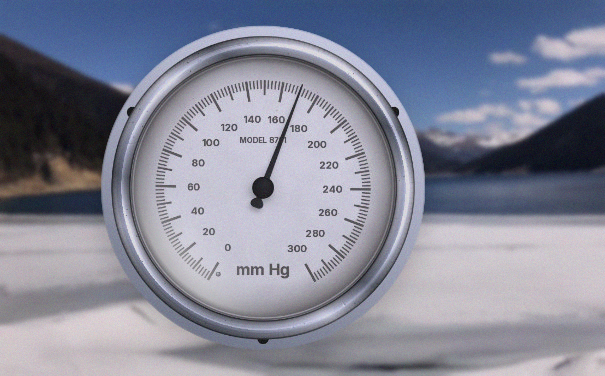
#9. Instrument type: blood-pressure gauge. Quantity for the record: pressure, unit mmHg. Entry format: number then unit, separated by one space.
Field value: 170 mmHg
